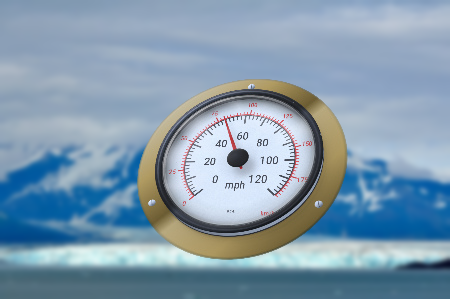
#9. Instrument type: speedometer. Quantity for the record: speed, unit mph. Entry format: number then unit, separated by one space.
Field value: 50 mph
